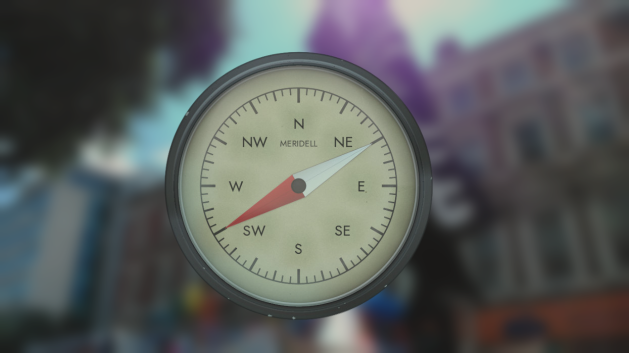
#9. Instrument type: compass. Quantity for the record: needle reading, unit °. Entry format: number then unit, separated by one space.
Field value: 240 °
